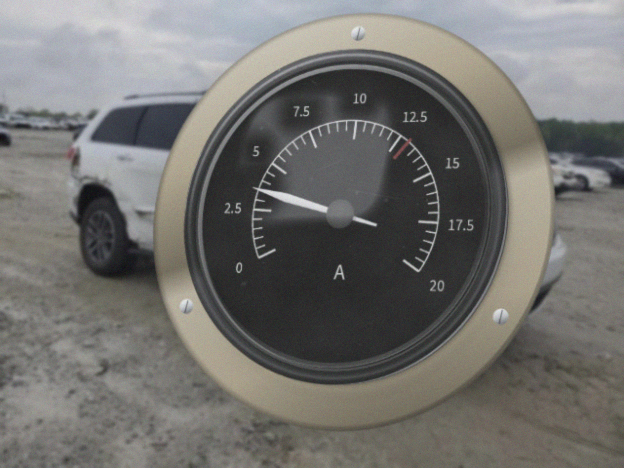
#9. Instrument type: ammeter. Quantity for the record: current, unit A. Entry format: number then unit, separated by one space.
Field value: 3.5 A
